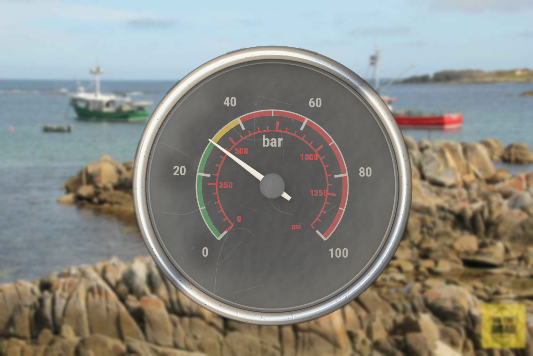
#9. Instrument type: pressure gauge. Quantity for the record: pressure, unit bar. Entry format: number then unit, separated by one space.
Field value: 30 bar
